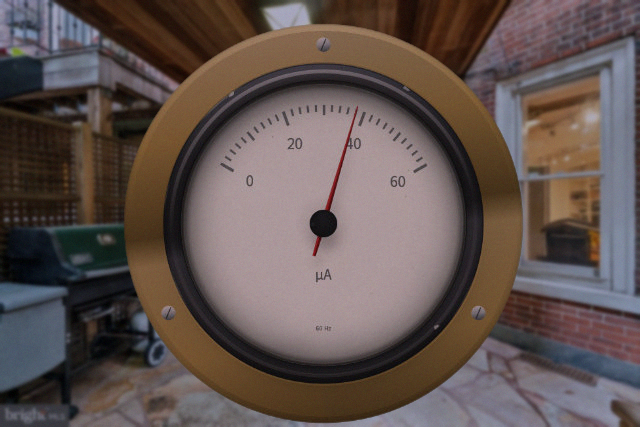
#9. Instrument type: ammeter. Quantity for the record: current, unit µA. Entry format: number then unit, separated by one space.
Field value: 38 µA
